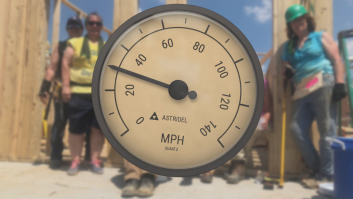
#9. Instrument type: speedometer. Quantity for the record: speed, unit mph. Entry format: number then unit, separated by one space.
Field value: 30 mph
